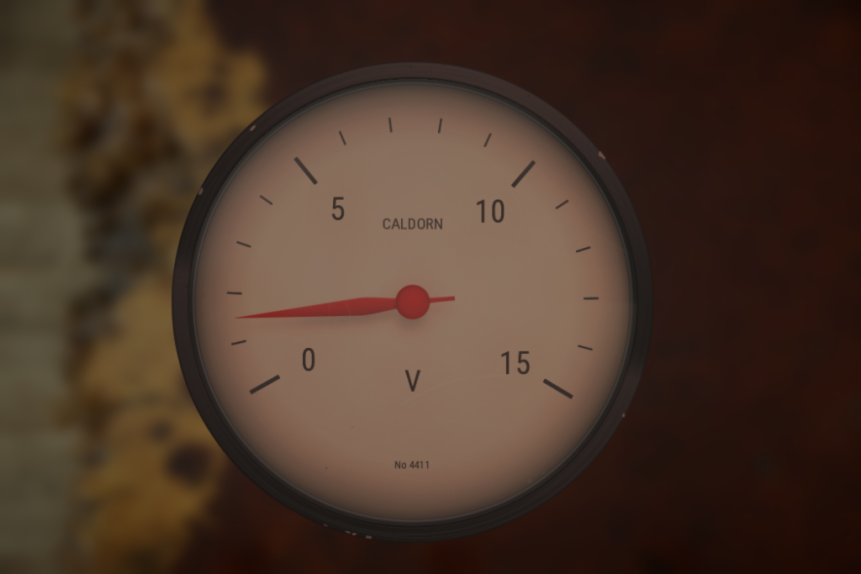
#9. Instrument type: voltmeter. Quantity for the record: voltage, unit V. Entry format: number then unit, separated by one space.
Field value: 1.5 V
